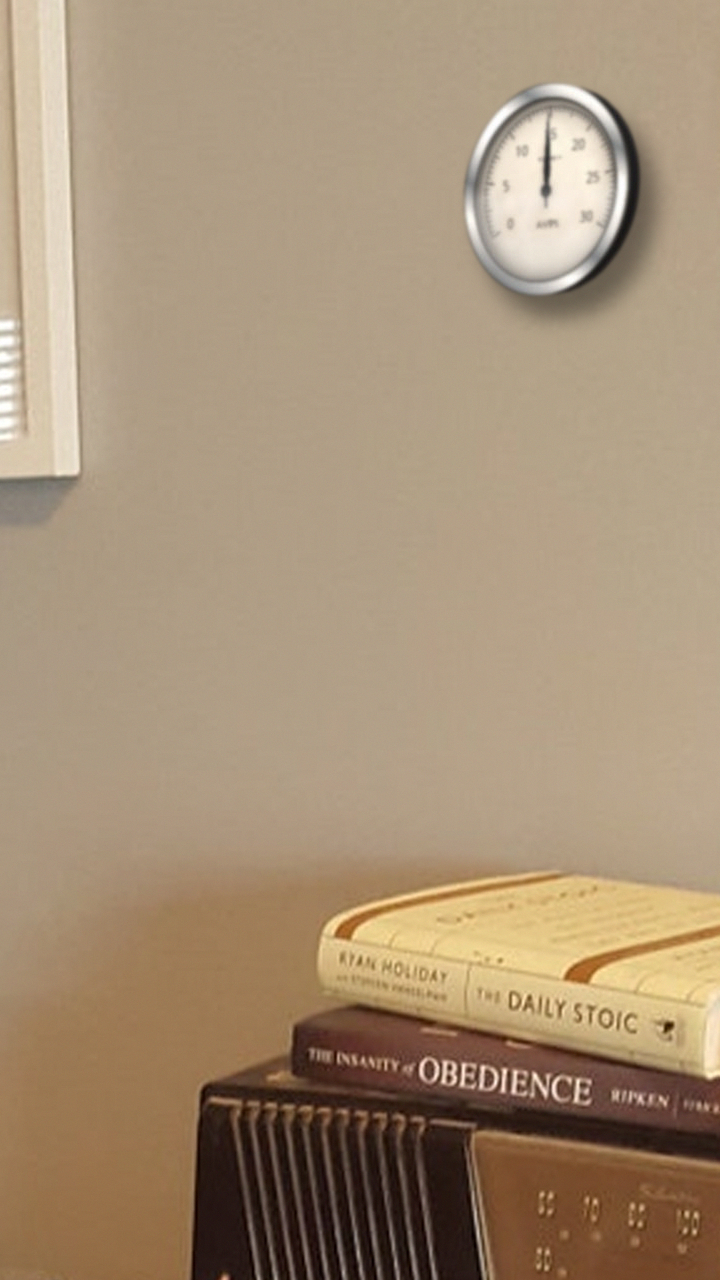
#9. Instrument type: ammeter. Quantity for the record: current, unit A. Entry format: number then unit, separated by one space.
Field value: 15 A
